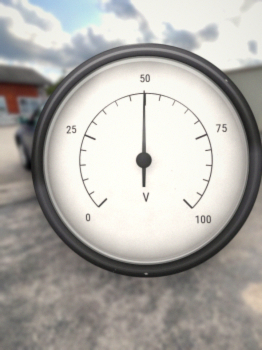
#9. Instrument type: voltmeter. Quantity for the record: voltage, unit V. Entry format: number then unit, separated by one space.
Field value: 50 V
